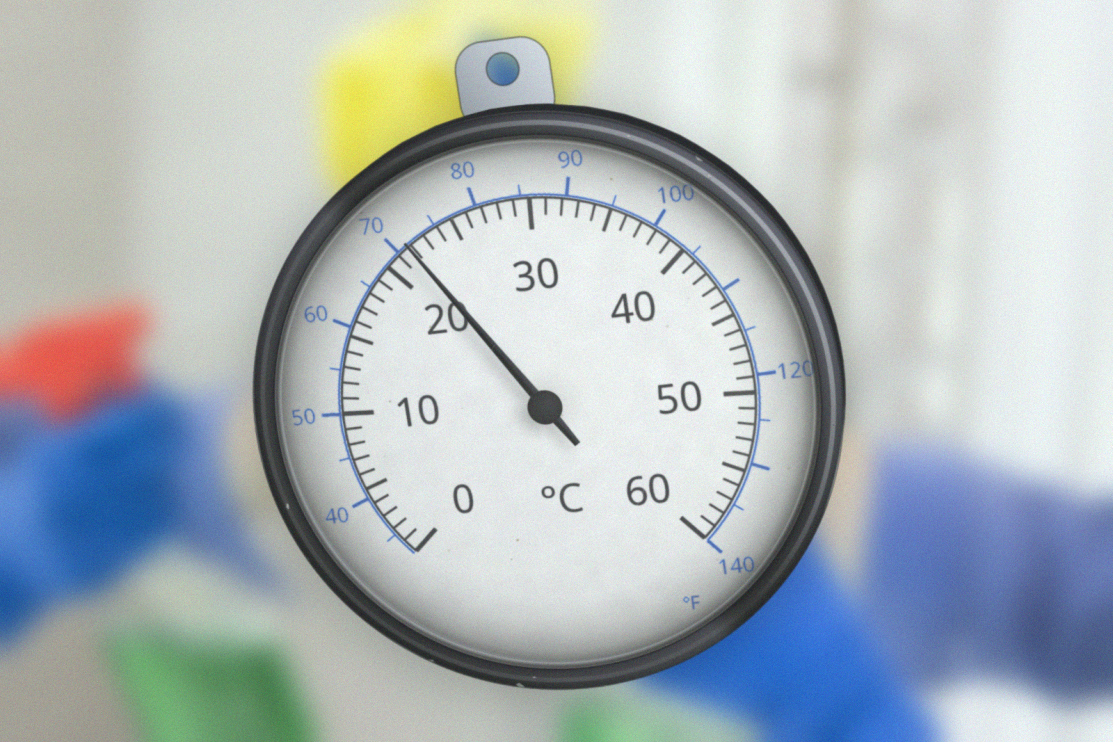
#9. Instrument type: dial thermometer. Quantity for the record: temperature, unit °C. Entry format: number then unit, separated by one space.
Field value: 22 °C
